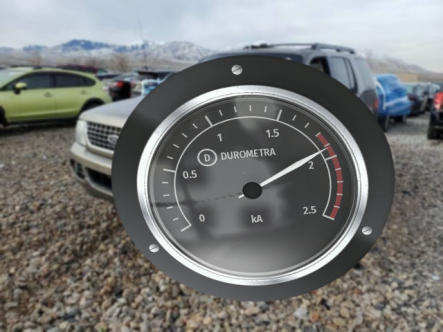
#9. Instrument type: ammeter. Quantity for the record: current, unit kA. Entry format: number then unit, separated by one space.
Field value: 1.9 kA
